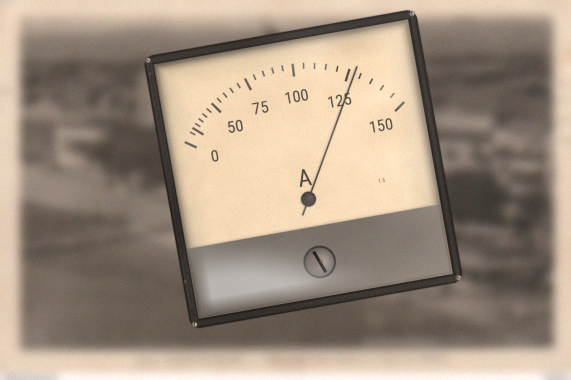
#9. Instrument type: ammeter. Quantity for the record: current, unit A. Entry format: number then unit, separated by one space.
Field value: 127.5 A
